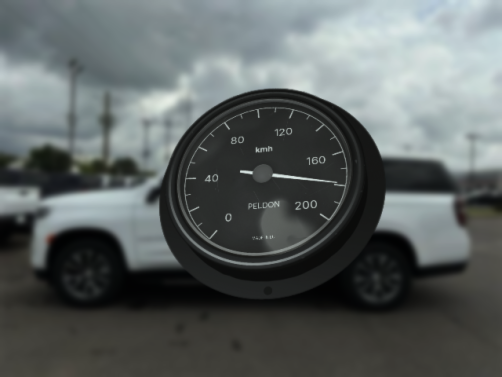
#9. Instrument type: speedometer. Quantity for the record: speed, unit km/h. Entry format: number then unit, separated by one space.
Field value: 180 km/h
